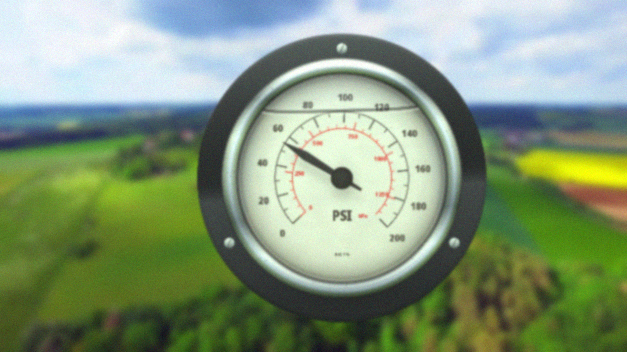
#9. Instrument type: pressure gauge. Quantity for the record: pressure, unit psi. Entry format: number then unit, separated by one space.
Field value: 55 psi
